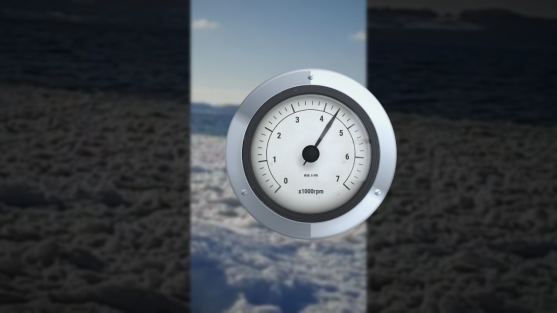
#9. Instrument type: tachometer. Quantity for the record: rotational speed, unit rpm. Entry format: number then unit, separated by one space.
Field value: 4400 rpm
